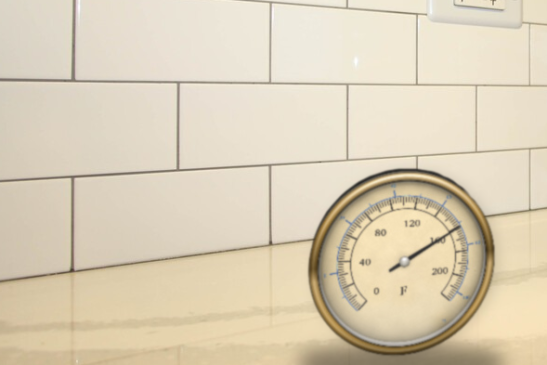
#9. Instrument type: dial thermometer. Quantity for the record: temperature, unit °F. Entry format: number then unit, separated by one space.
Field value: 160 °F
